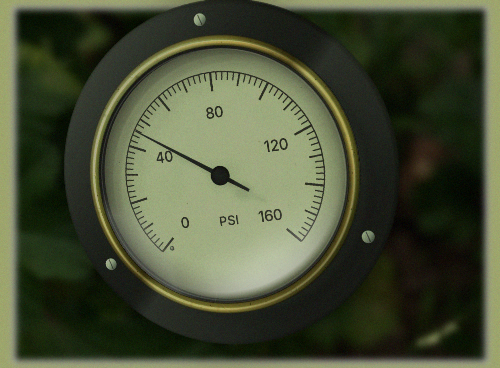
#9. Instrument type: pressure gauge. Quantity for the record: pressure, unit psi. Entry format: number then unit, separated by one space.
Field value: 46 psi
